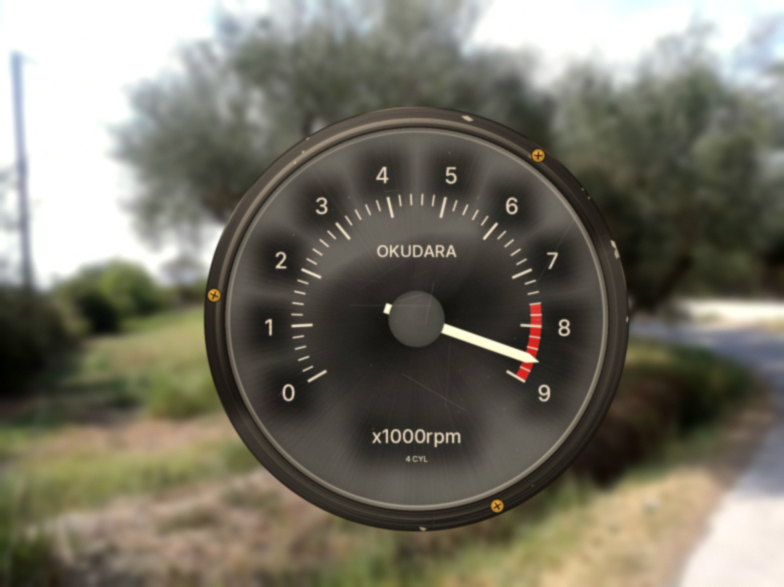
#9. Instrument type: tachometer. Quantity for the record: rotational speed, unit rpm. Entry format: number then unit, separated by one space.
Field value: 8600 rpm
